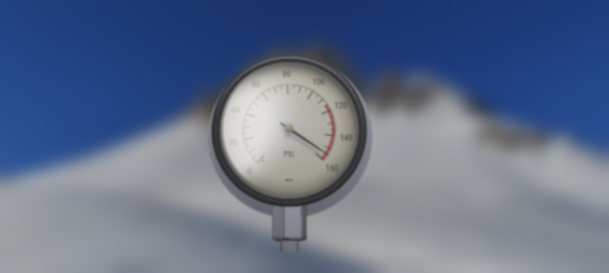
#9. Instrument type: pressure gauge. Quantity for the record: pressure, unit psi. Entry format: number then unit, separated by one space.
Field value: 155 psi
